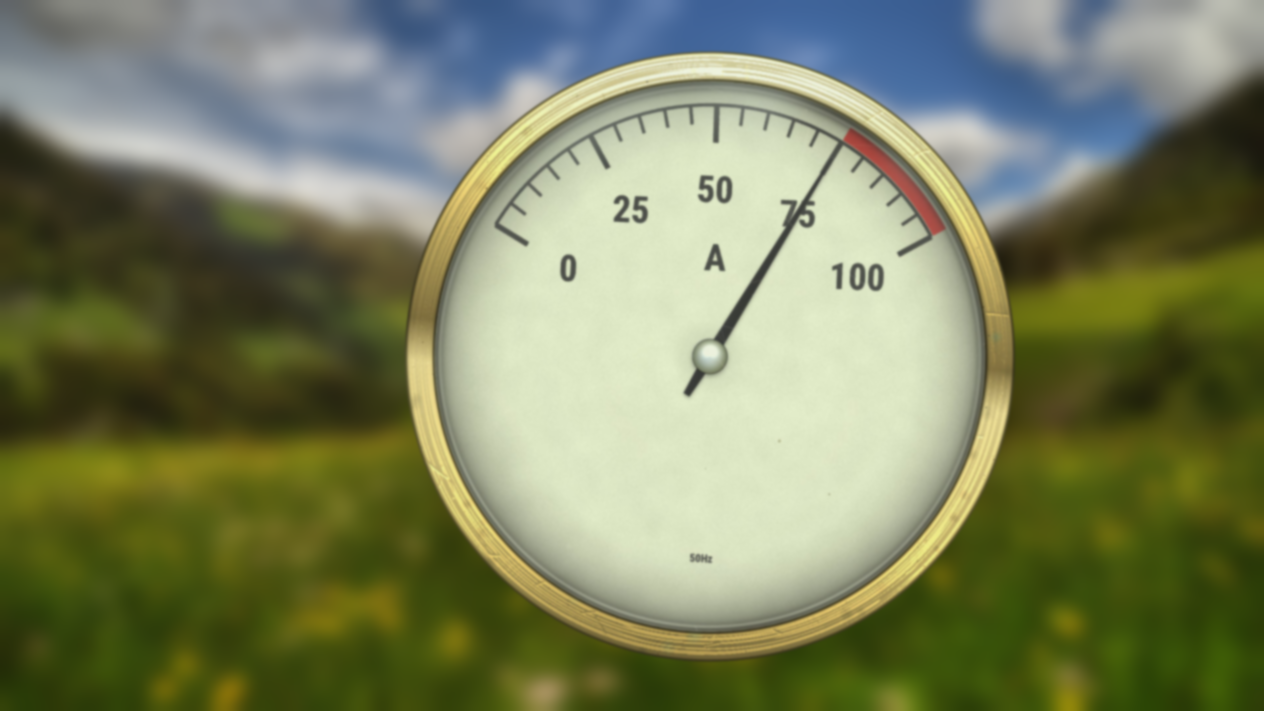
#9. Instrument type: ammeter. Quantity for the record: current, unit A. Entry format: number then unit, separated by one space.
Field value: 75 A
